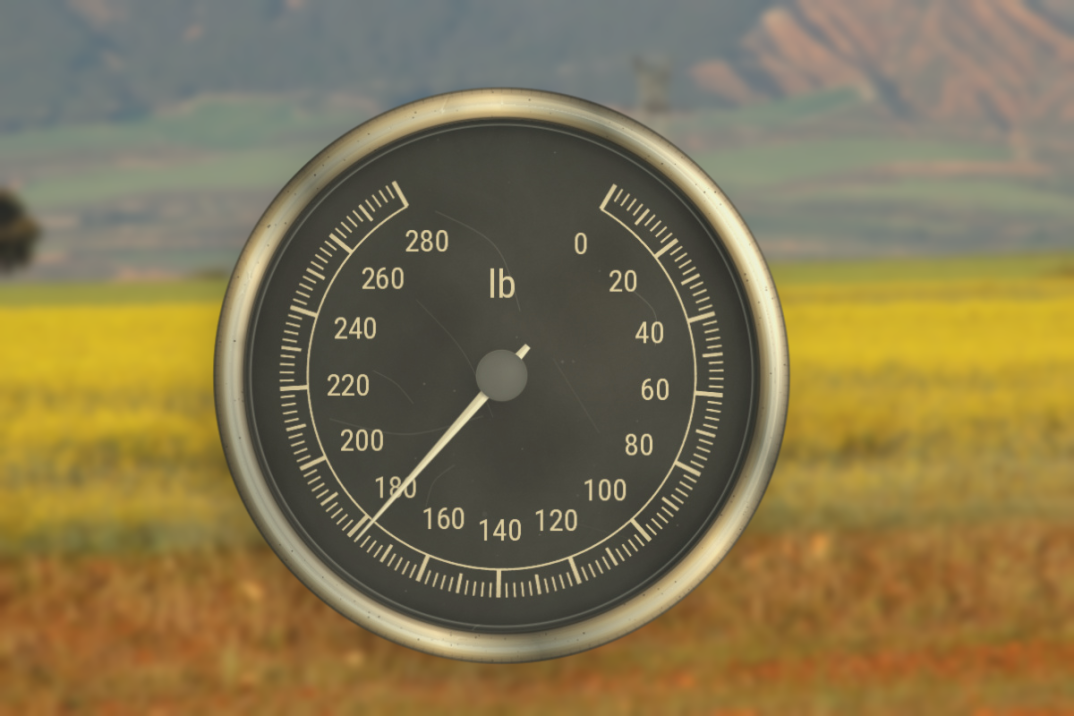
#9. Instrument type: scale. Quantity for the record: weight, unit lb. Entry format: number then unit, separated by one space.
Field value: 178 lb
